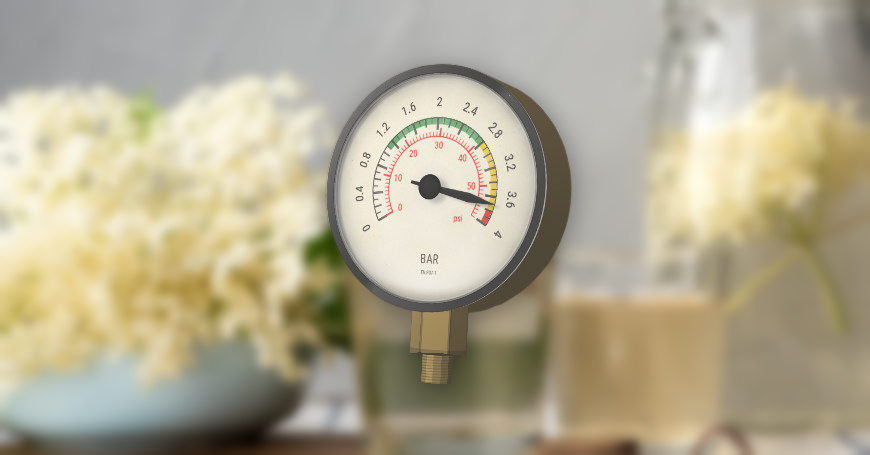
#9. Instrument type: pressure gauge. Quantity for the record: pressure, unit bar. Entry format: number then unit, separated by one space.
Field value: 3.7 bar
